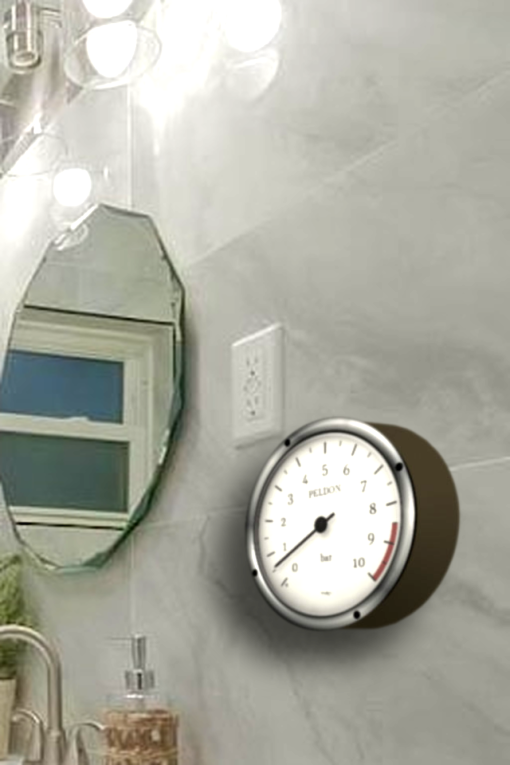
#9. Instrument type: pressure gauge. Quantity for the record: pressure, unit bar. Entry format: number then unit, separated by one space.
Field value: 0.5 bar
